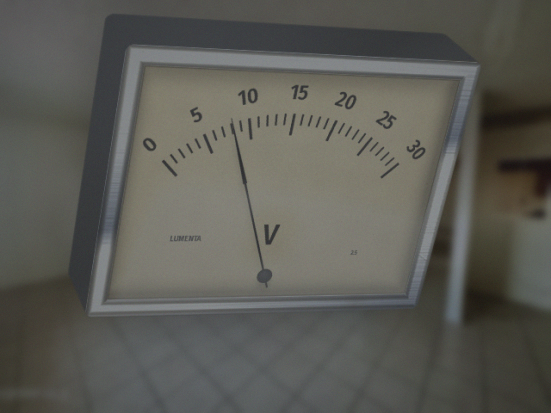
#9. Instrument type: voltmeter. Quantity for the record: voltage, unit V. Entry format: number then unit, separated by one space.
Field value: 8 V
